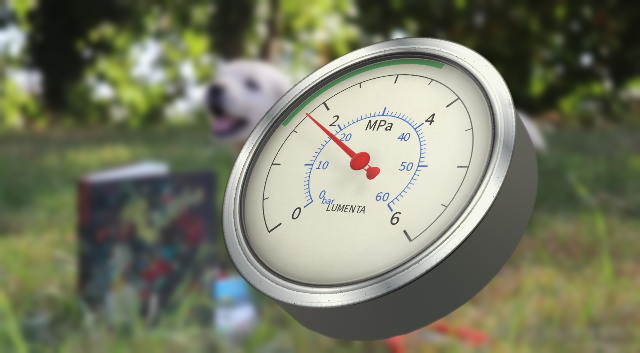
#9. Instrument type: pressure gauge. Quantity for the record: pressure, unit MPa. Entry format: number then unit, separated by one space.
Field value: 1.75 MPa
